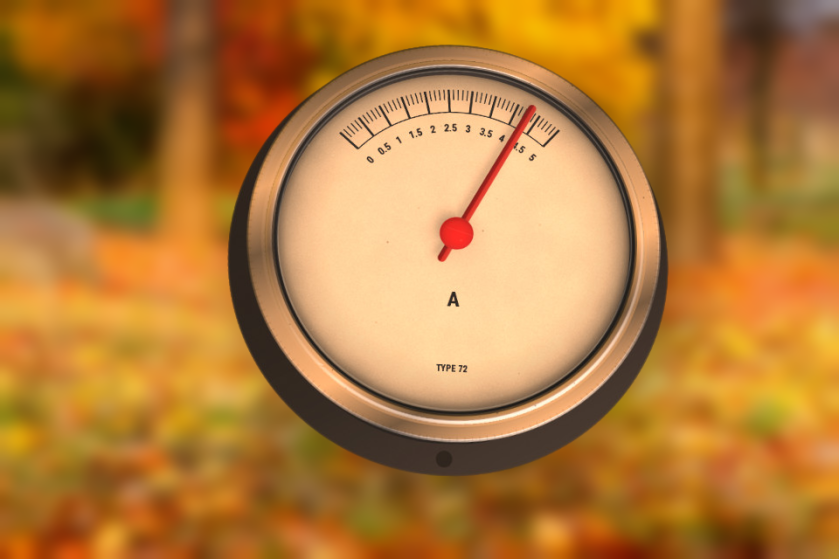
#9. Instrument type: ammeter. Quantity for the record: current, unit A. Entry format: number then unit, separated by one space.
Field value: 4.3 A
